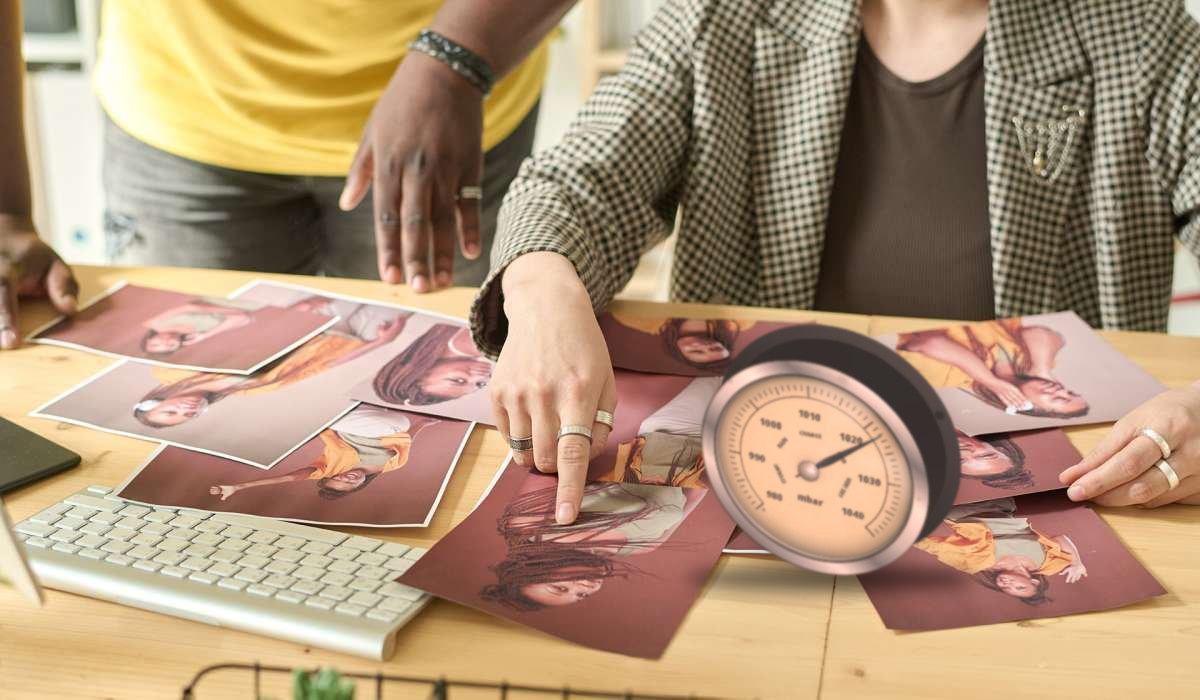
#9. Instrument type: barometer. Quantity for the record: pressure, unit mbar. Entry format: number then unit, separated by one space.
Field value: 1022 mbar
